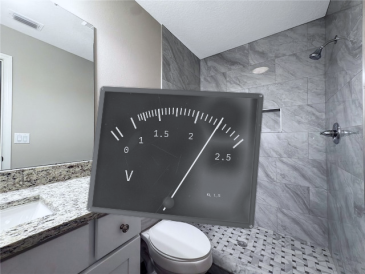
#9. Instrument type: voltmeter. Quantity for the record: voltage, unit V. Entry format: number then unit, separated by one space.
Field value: 2.25 V
